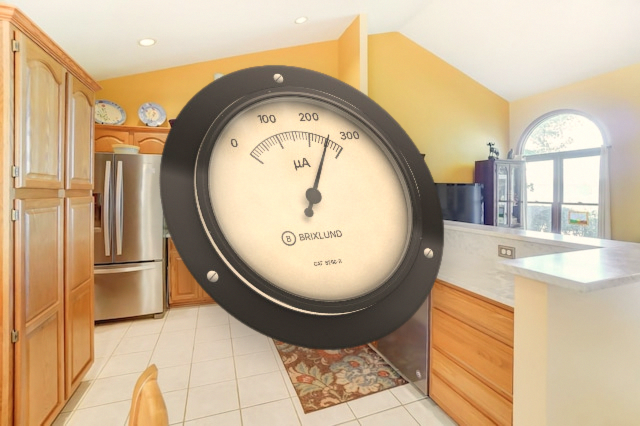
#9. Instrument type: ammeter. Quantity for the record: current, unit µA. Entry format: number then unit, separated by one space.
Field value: 250 µA
